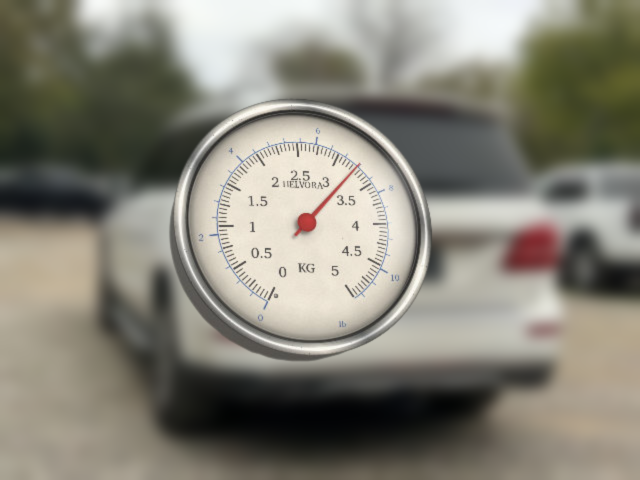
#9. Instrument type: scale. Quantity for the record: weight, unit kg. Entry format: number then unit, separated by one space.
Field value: 3.25 kg
